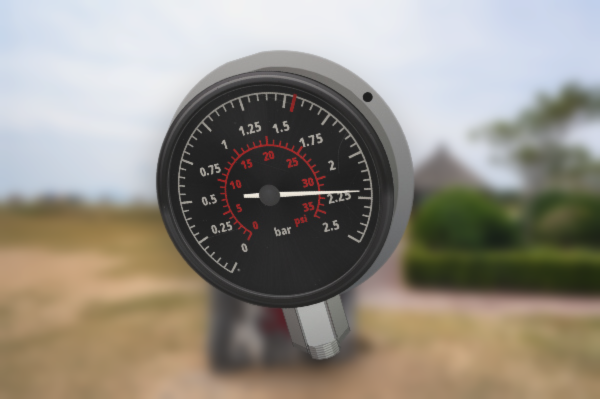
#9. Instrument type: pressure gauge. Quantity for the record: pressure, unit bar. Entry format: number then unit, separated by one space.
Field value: 2.2 bar
